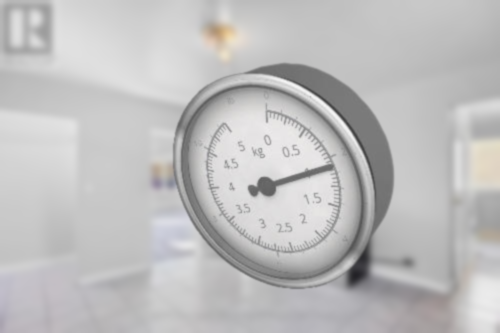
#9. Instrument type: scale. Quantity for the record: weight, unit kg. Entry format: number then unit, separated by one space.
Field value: 1 kg
